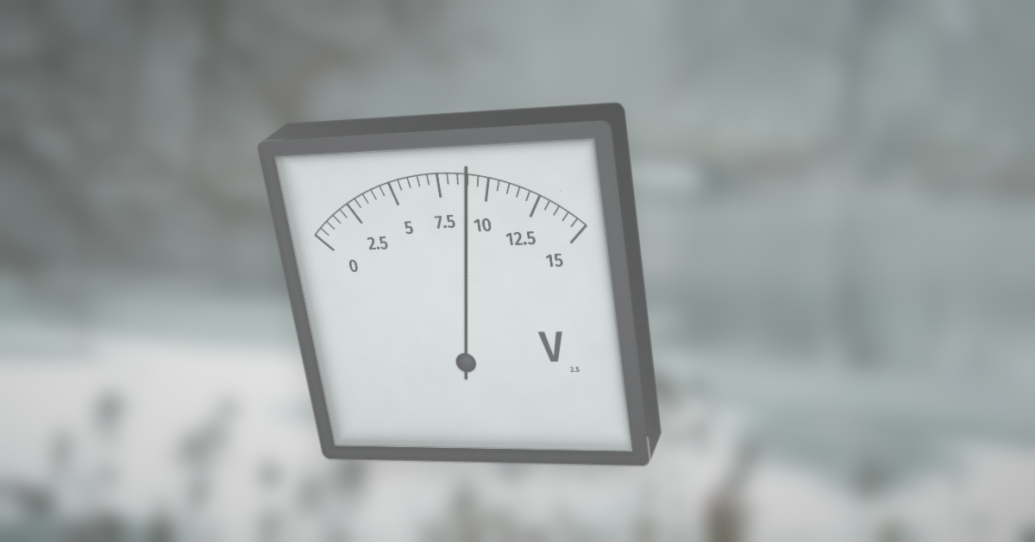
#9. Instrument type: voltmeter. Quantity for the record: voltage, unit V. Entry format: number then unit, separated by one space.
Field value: 9 V
